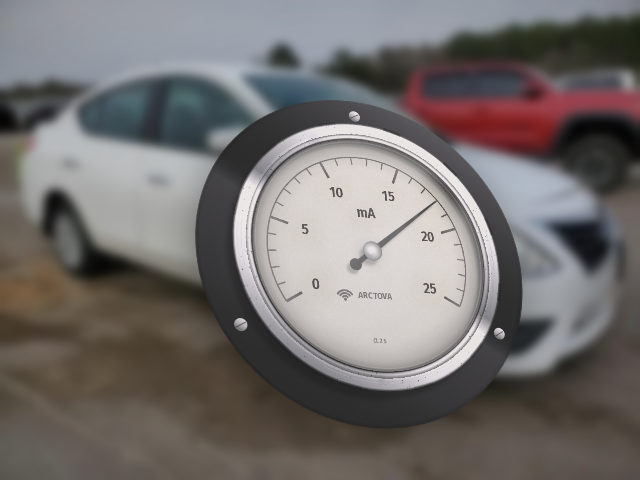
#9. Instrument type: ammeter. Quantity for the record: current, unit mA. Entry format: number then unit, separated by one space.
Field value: 18 mA
